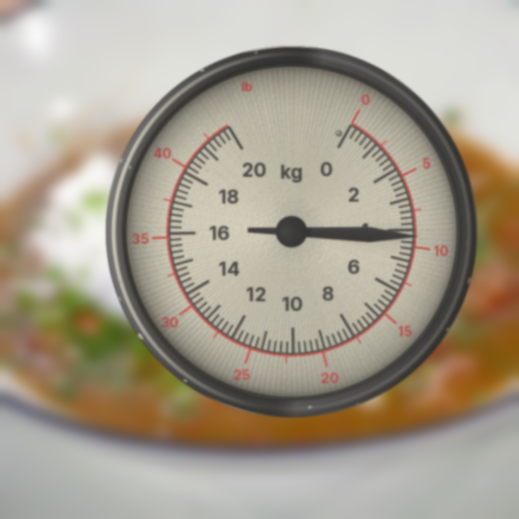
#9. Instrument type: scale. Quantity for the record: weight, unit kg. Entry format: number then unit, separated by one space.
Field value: 4.2 kg
